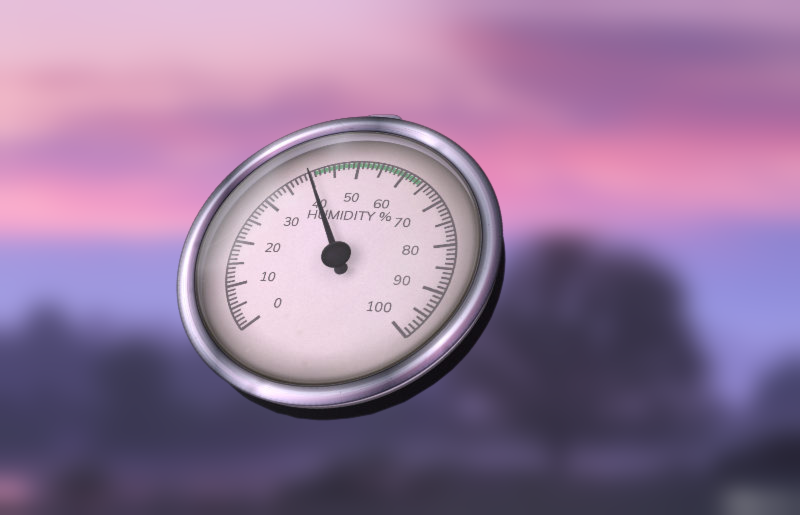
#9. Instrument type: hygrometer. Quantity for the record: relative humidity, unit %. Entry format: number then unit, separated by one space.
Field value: 40 %
